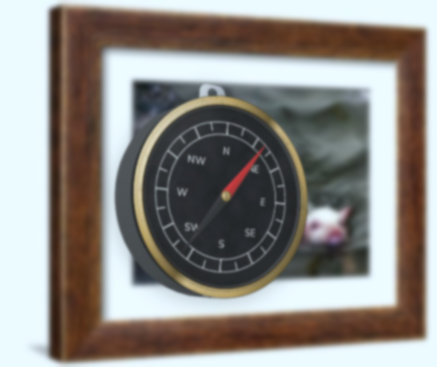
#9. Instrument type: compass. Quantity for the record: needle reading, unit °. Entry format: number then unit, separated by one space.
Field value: 37.5 °
